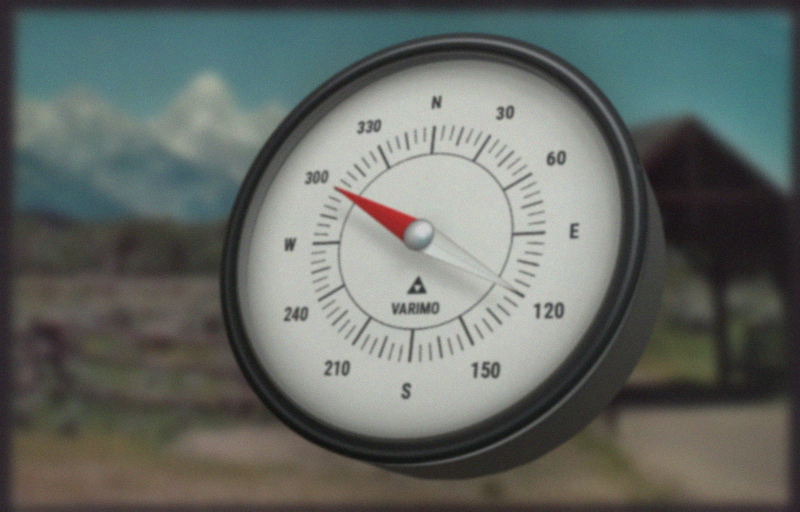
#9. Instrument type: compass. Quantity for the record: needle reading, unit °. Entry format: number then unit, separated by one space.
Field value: 300 °
